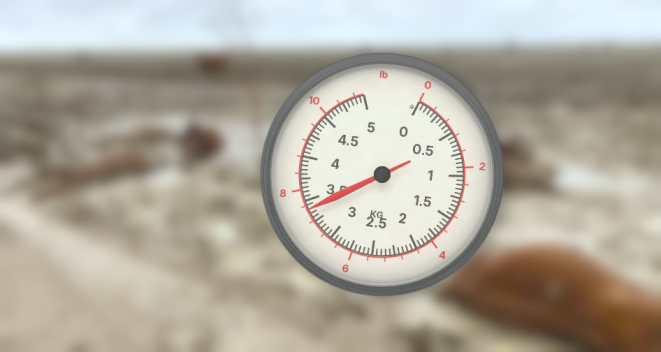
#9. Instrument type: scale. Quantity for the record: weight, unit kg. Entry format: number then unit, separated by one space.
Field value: 3.4 kg
